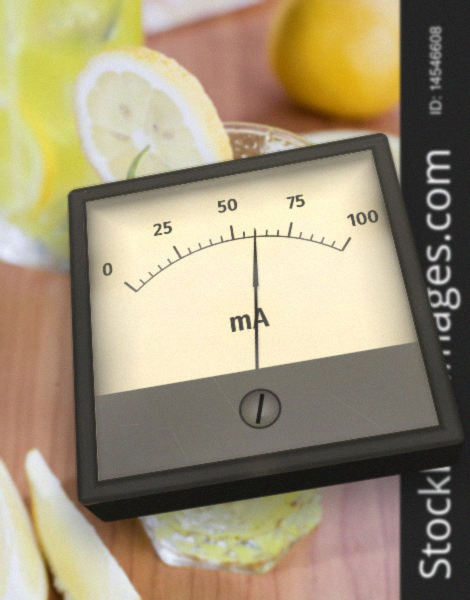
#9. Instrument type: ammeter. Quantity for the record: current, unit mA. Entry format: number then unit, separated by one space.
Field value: 60 mA
